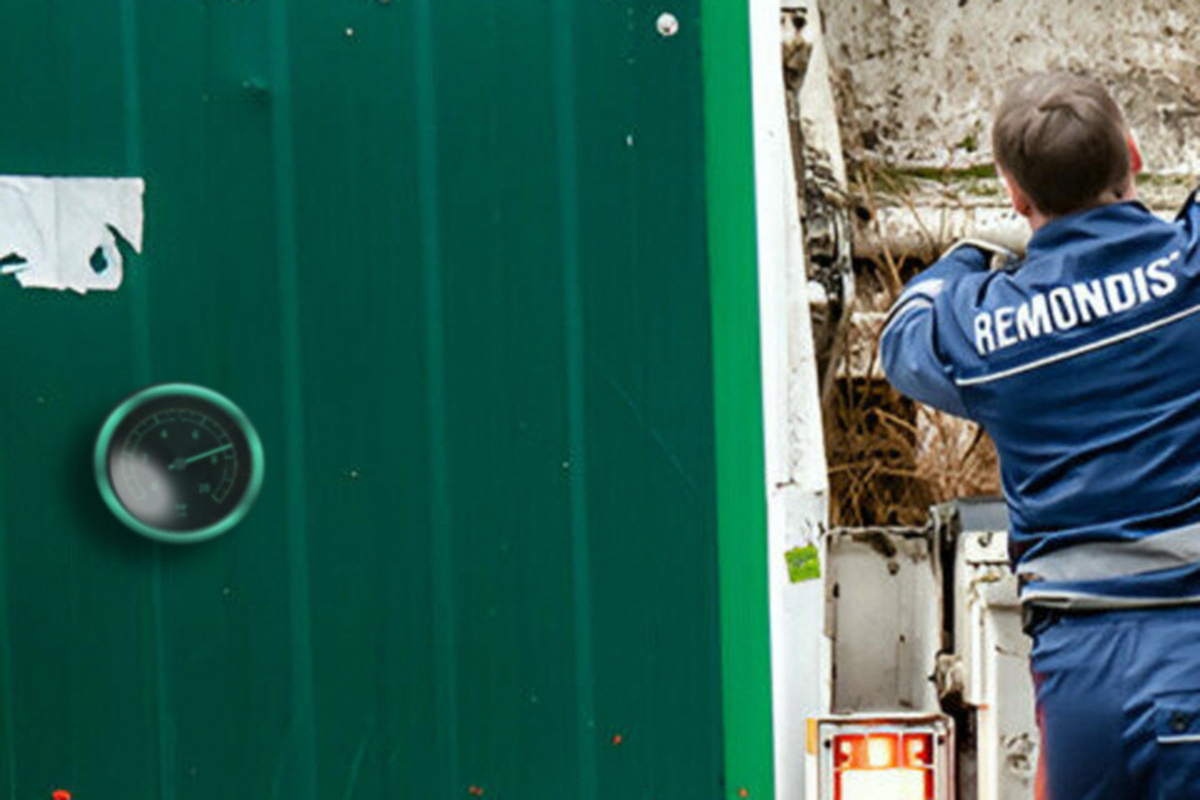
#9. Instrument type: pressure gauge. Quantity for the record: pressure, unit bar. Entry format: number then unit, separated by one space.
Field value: 7.5 bar
